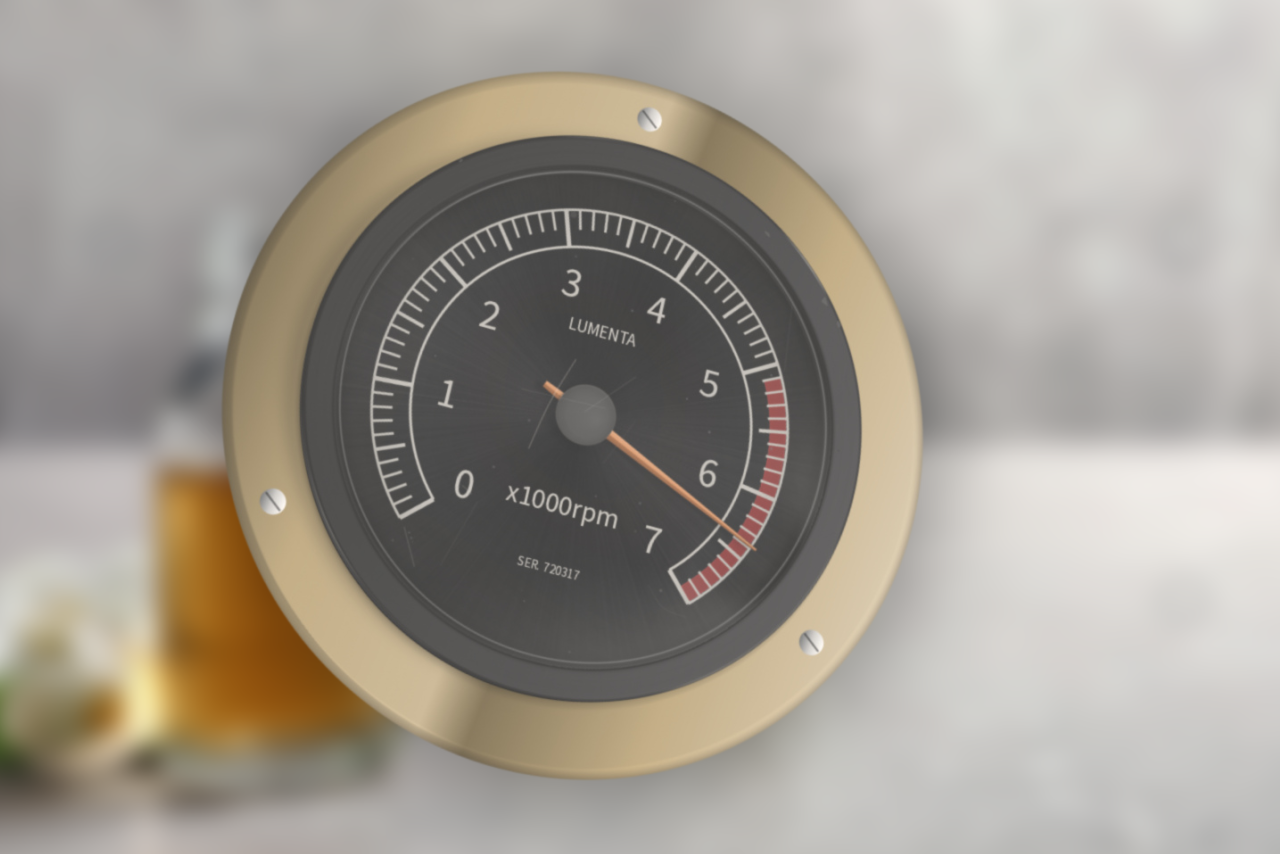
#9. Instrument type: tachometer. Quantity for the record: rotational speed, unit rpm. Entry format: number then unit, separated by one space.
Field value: 6400 rpm
